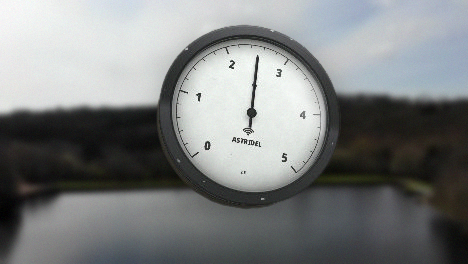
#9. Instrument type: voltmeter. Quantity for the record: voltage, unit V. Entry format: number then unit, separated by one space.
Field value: 2.5 V
